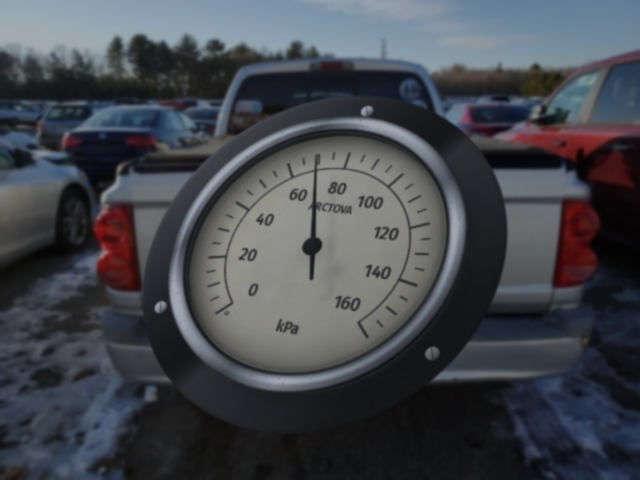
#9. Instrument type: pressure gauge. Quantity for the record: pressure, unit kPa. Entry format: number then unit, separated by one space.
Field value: 70 kPa
